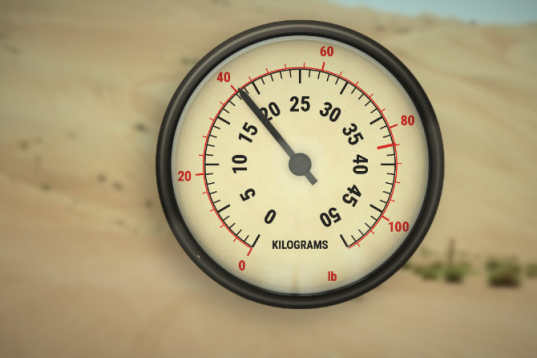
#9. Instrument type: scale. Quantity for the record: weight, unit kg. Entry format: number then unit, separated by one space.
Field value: 18.5 kg
